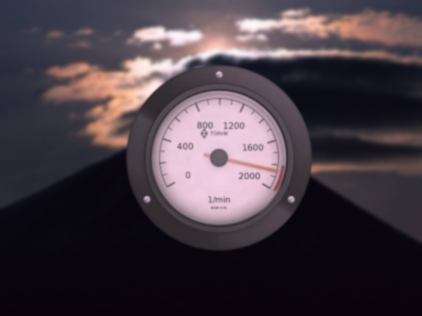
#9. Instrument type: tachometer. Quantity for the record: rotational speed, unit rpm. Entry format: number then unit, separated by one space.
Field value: 1850 rpm
